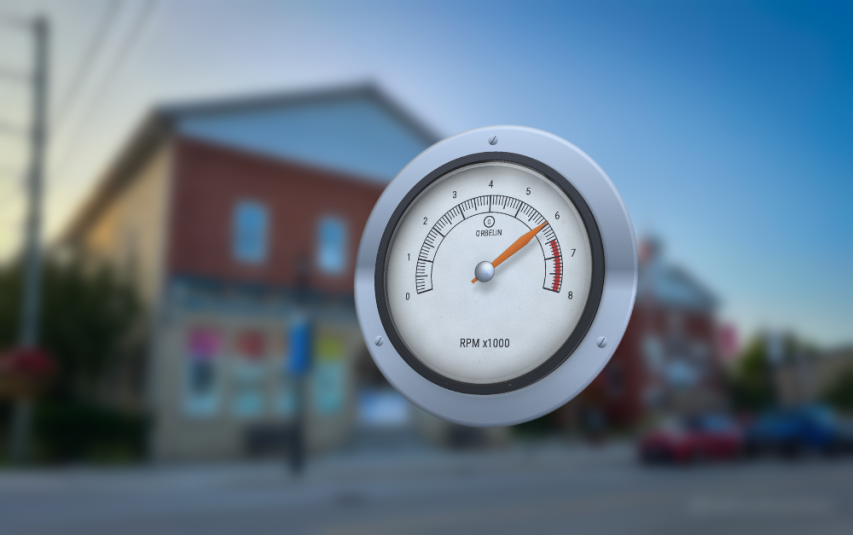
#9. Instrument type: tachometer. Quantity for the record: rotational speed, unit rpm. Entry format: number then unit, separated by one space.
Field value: 6000 rpm
